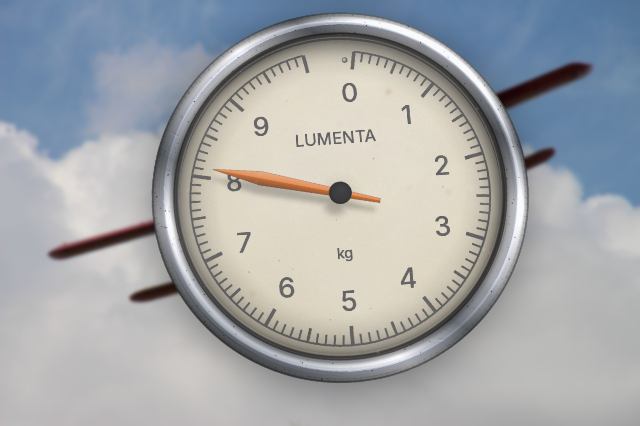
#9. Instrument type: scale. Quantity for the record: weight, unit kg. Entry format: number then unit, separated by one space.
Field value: 8.1 kg
